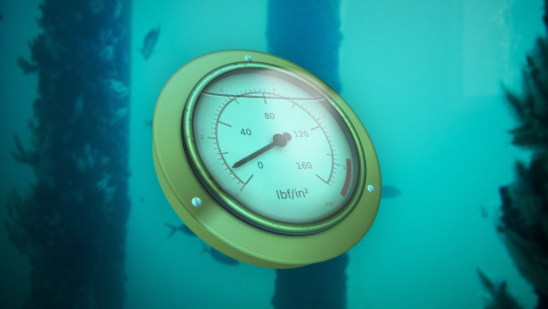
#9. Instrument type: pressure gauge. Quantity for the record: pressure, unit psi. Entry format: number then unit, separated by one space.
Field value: 10 psi
